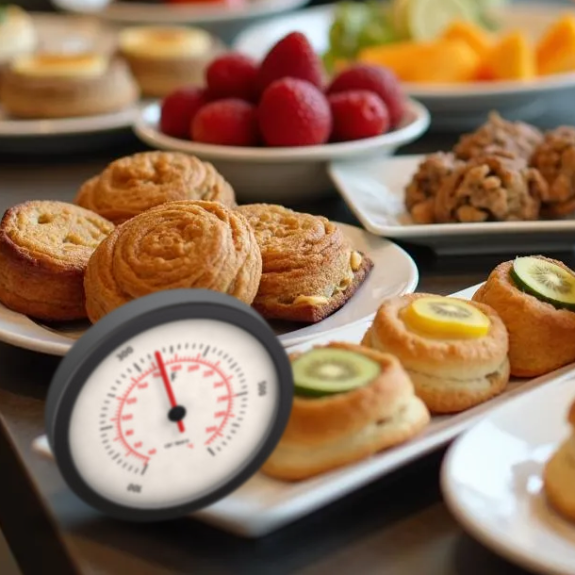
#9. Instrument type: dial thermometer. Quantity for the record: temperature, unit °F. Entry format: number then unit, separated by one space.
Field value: 330 °F
